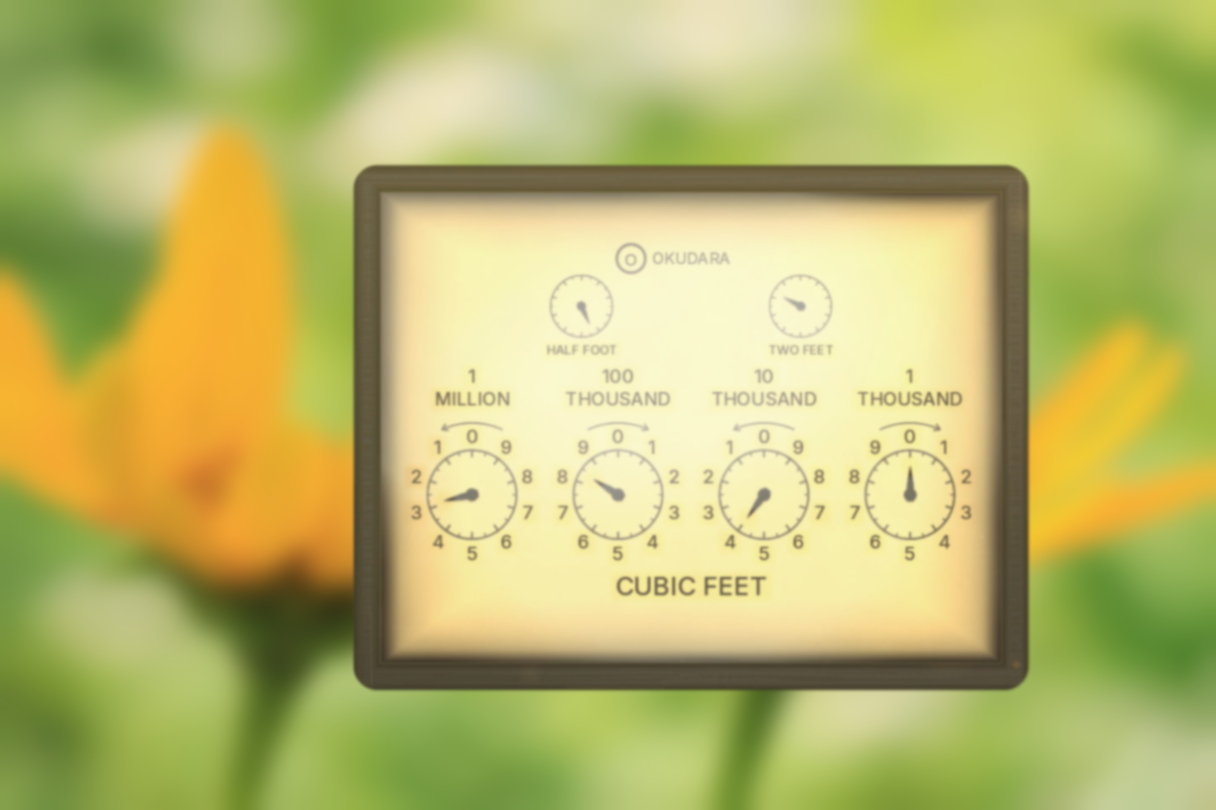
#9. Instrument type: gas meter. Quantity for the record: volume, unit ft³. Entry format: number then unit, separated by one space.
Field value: 284000 ft³
